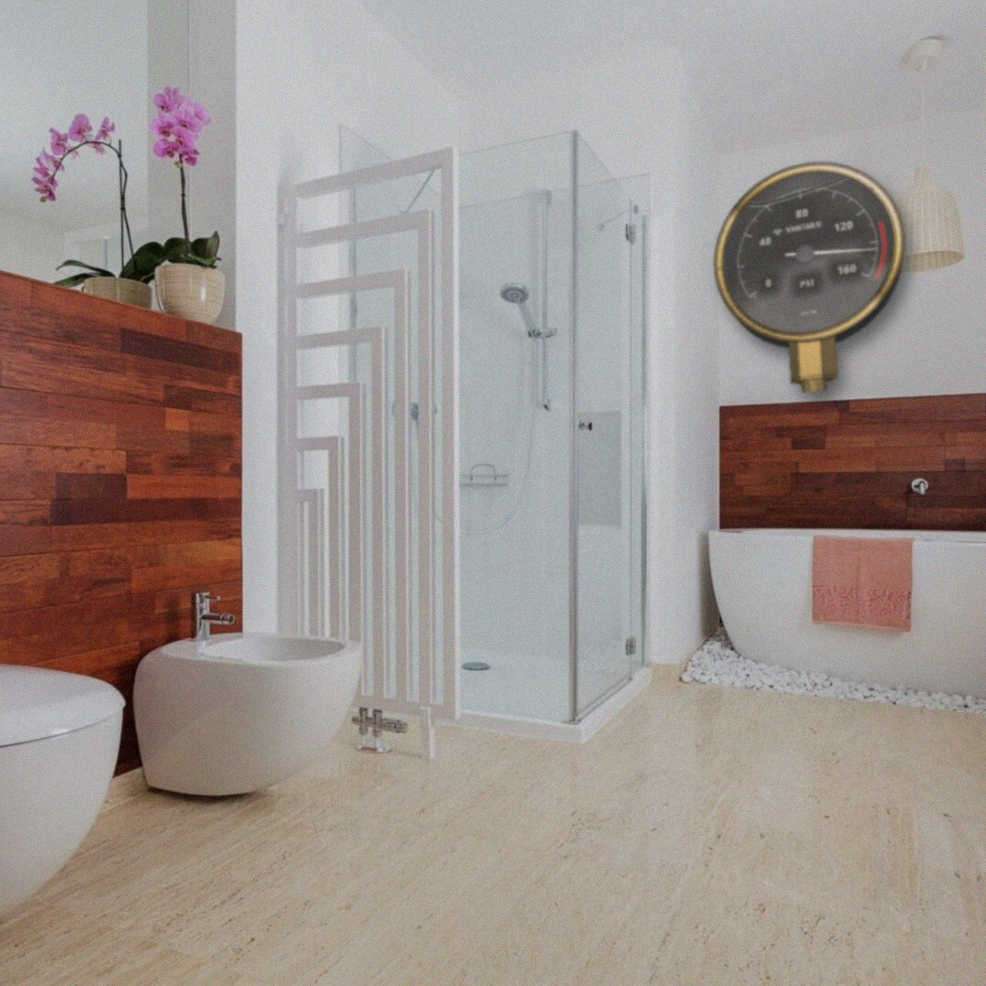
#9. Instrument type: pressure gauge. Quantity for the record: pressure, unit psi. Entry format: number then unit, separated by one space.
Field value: 145 psi
